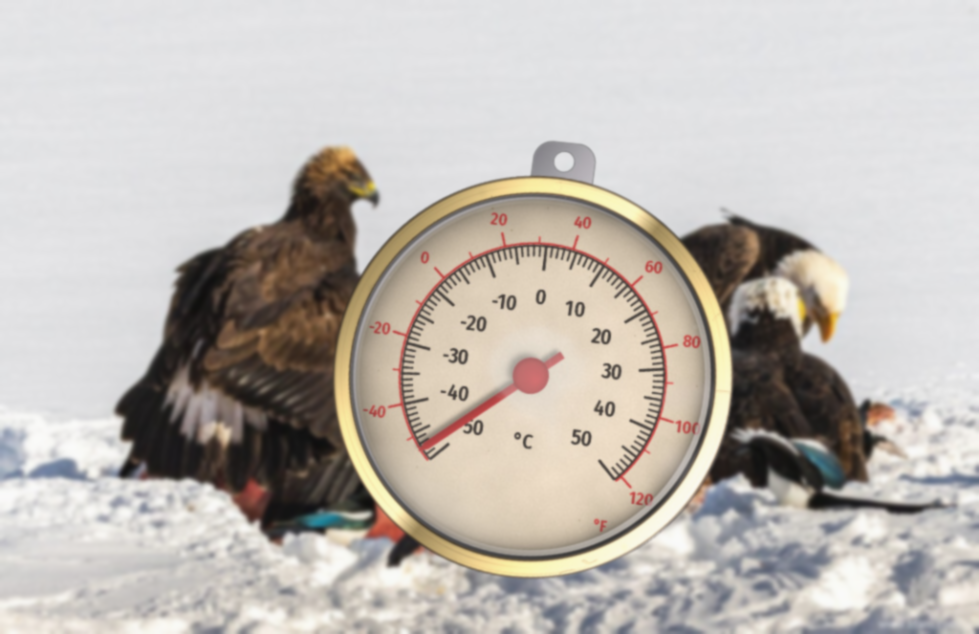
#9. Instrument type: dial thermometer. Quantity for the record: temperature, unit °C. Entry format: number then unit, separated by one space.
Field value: -48 °C
